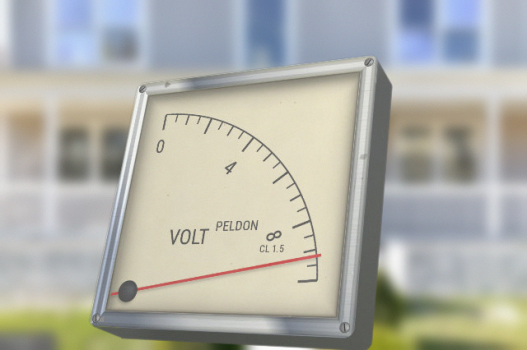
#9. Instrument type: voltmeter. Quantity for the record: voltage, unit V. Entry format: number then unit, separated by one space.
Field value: 9.25 V
